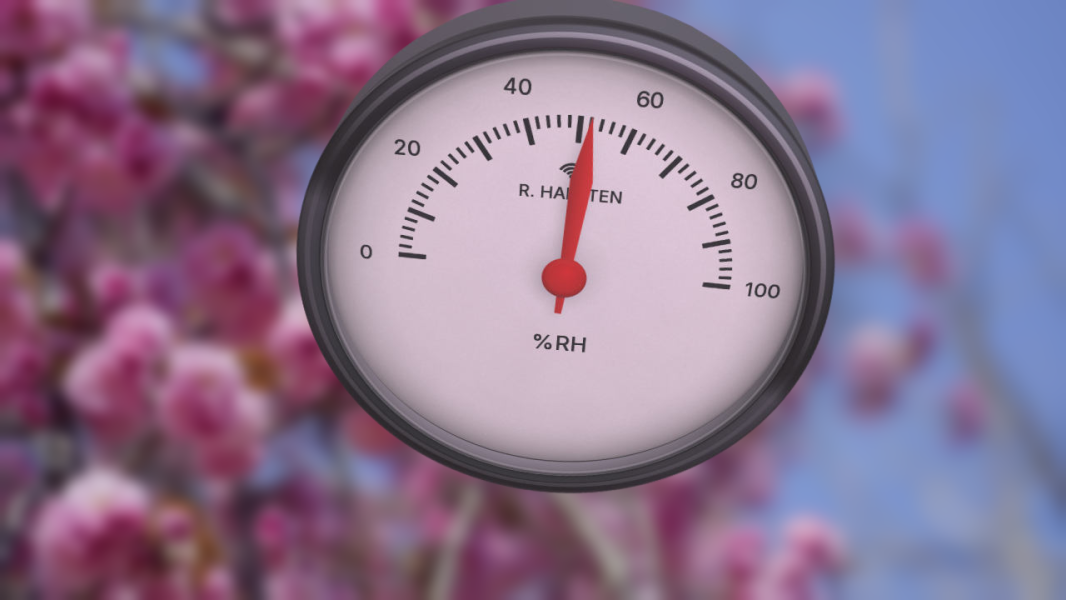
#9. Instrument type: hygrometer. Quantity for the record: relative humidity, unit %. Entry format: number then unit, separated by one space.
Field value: 52 %
